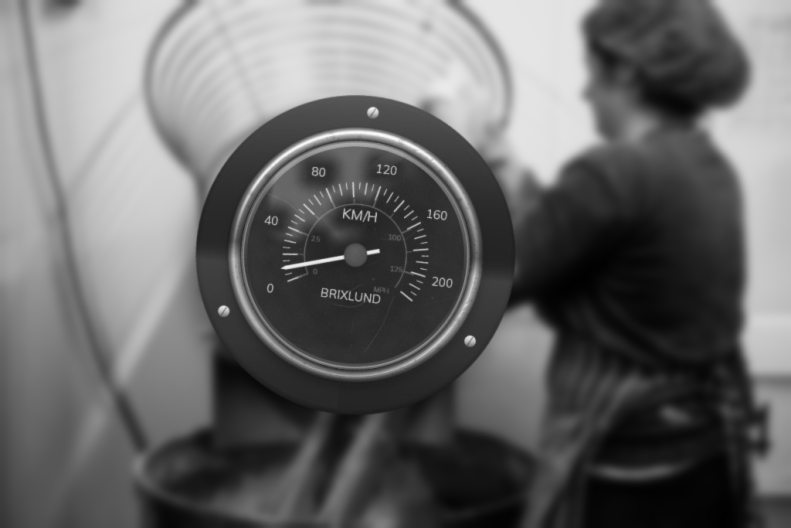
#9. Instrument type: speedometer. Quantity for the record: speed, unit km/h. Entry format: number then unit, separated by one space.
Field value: 10 km/h
